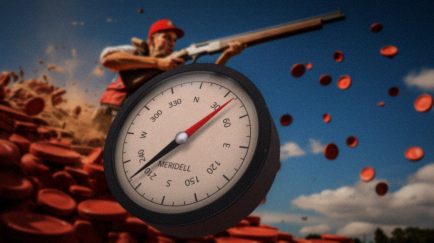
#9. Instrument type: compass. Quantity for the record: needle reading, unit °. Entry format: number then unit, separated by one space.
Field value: 40 °
